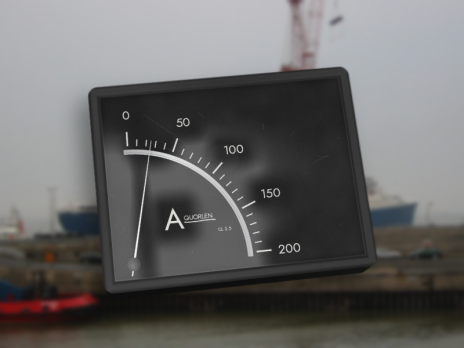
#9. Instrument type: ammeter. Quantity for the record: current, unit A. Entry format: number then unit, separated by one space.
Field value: 25 A
